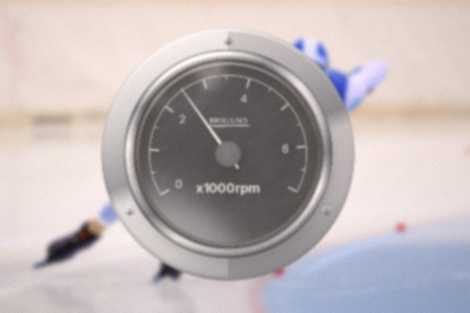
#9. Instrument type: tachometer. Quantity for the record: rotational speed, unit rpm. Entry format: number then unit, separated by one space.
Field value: 2500 rpm
